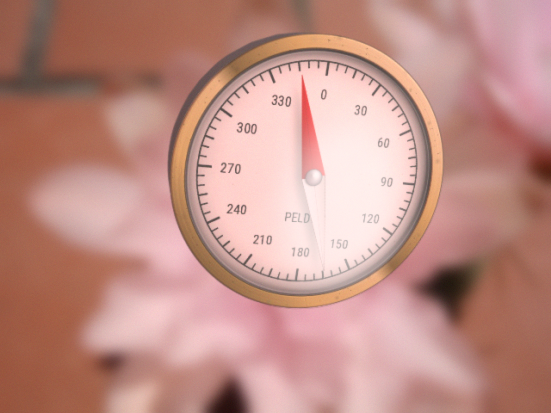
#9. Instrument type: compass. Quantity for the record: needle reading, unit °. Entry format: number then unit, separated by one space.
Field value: 345 °
